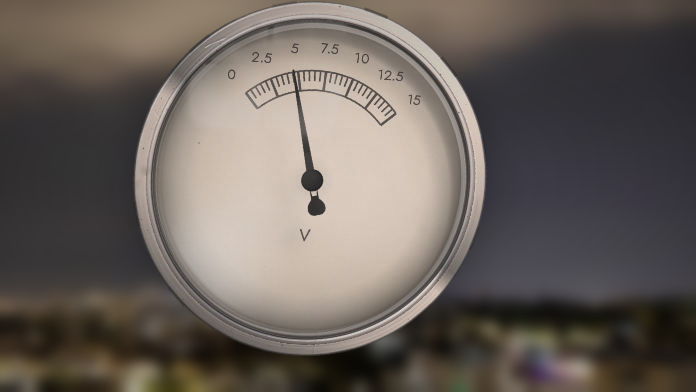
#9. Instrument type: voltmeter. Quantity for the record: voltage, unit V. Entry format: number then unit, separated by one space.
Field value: 4.5 V
